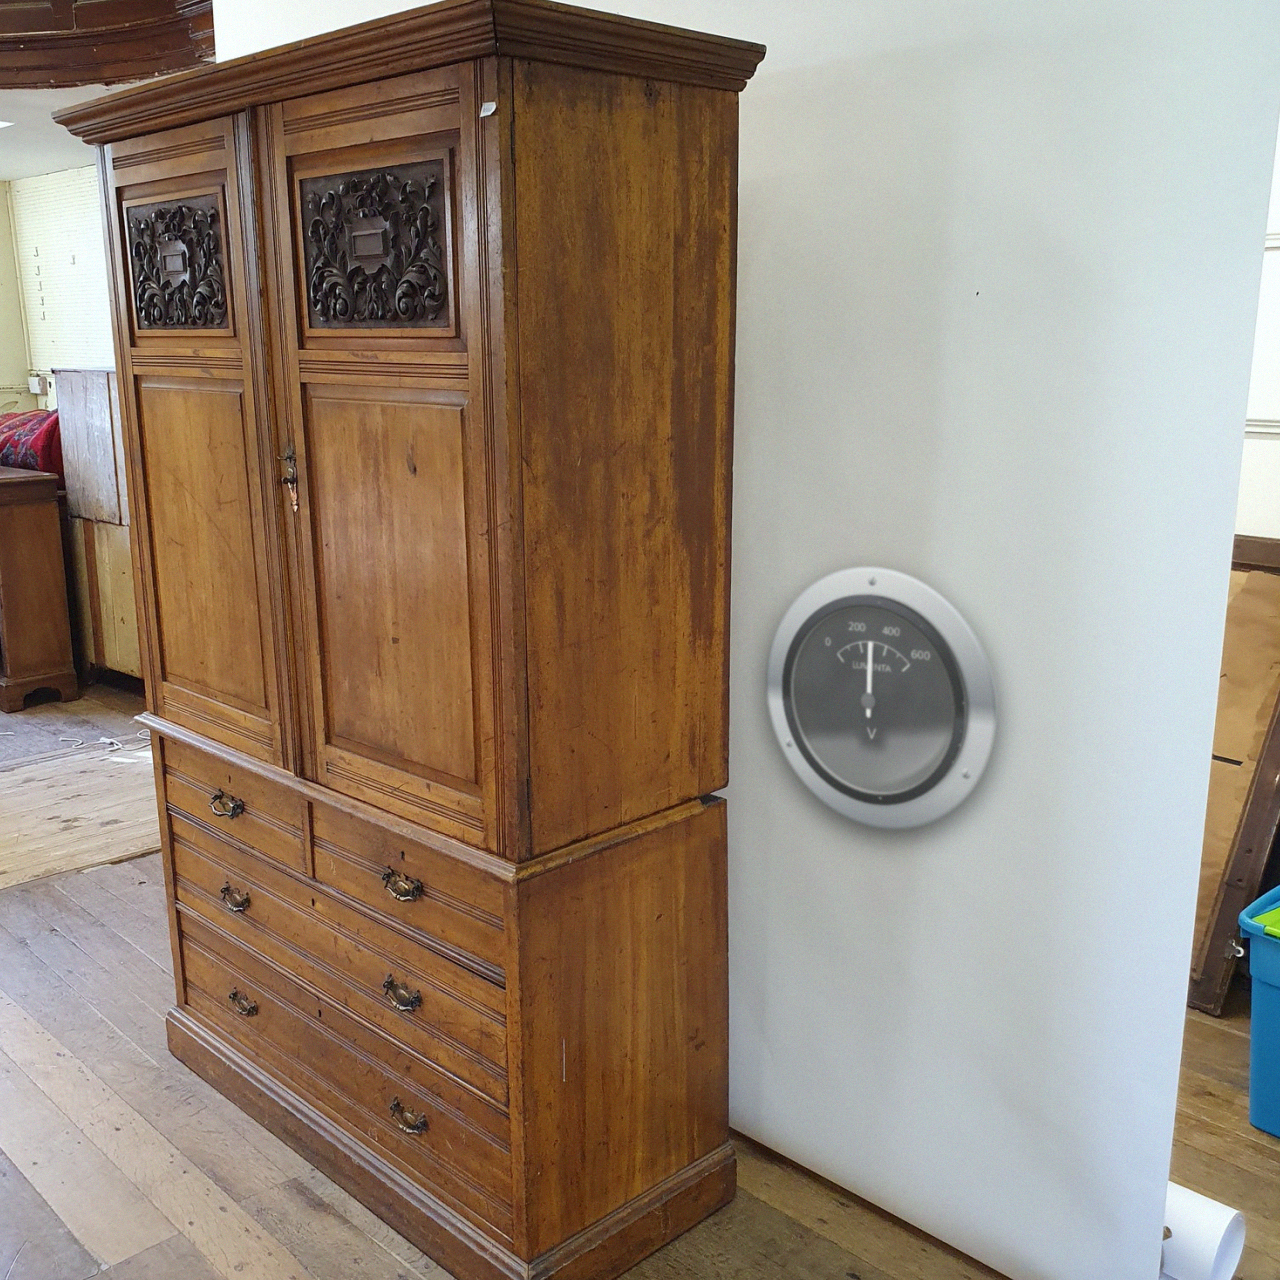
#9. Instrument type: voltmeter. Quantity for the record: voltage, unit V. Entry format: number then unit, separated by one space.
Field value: 300 V
